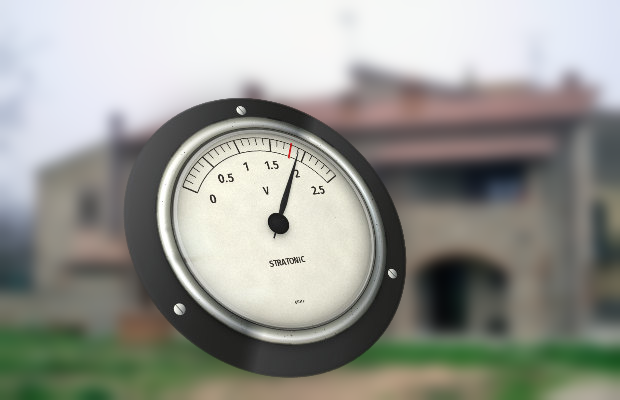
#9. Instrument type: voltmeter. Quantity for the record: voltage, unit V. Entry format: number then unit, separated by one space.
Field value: 1.9 V
